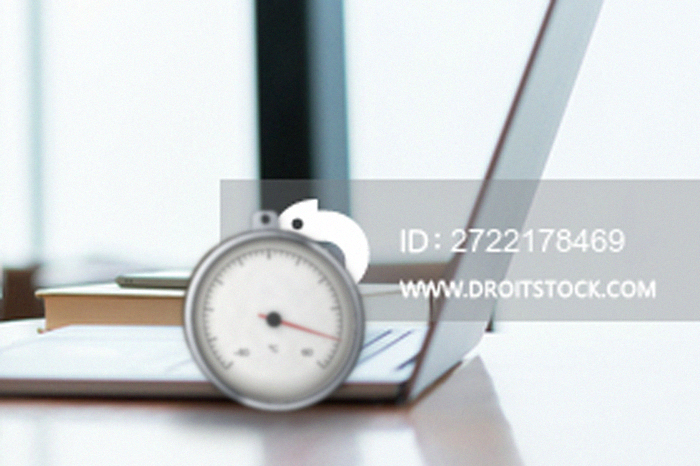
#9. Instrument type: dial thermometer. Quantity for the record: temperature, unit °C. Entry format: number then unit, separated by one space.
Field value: 50 °C
